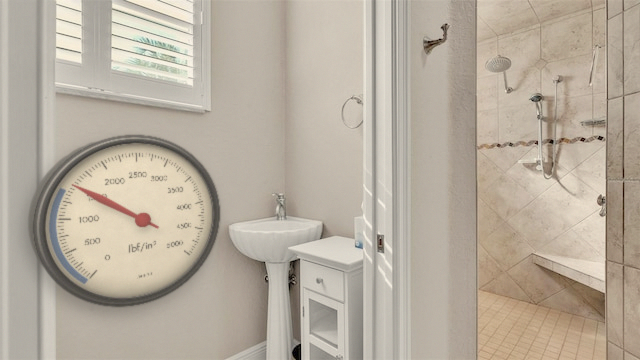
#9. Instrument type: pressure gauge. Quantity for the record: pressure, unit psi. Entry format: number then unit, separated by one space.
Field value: 1500 psi
